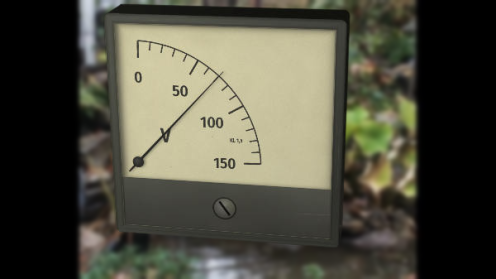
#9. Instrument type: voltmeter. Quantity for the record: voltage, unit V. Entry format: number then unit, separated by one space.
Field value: 70 V
